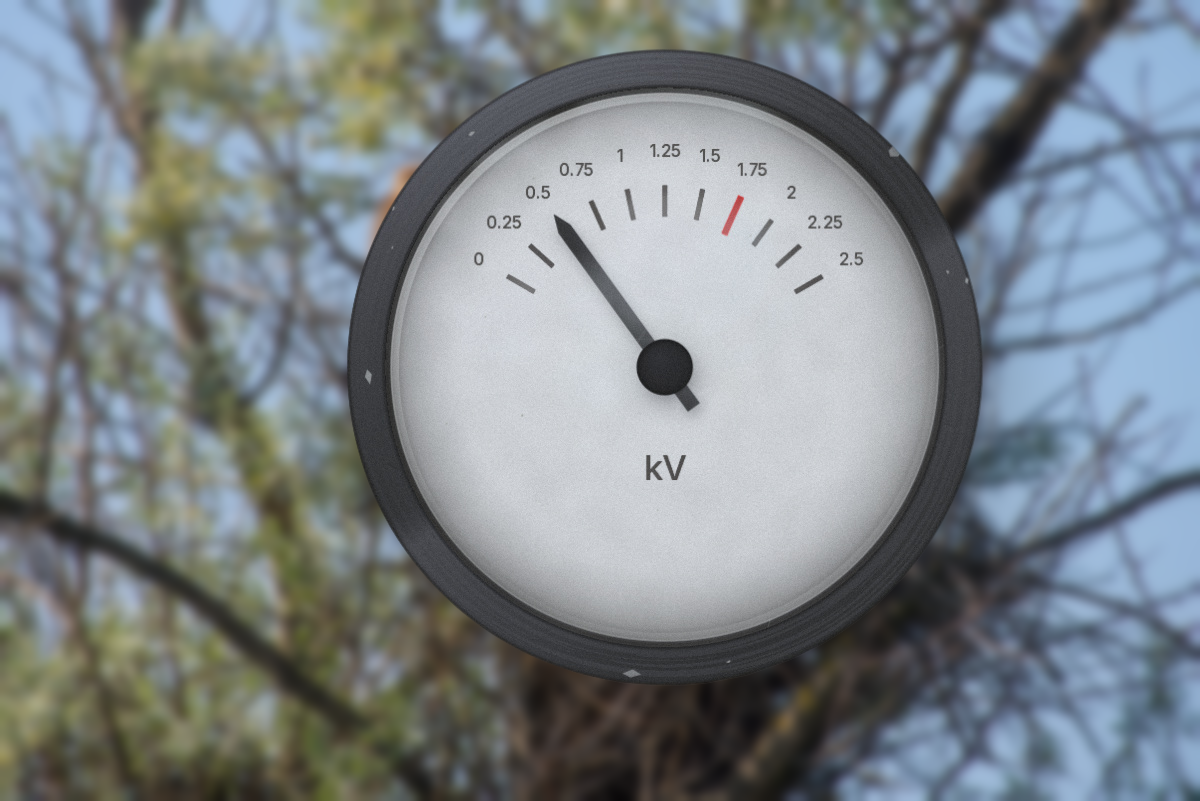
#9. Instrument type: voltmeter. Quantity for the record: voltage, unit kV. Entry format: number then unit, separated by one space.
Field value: 0.5 kV
